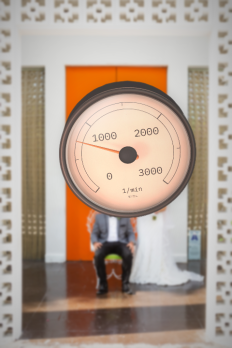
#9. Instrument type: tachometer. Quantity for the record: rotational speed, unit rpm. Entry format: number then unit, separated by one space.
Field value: 750 rpm
